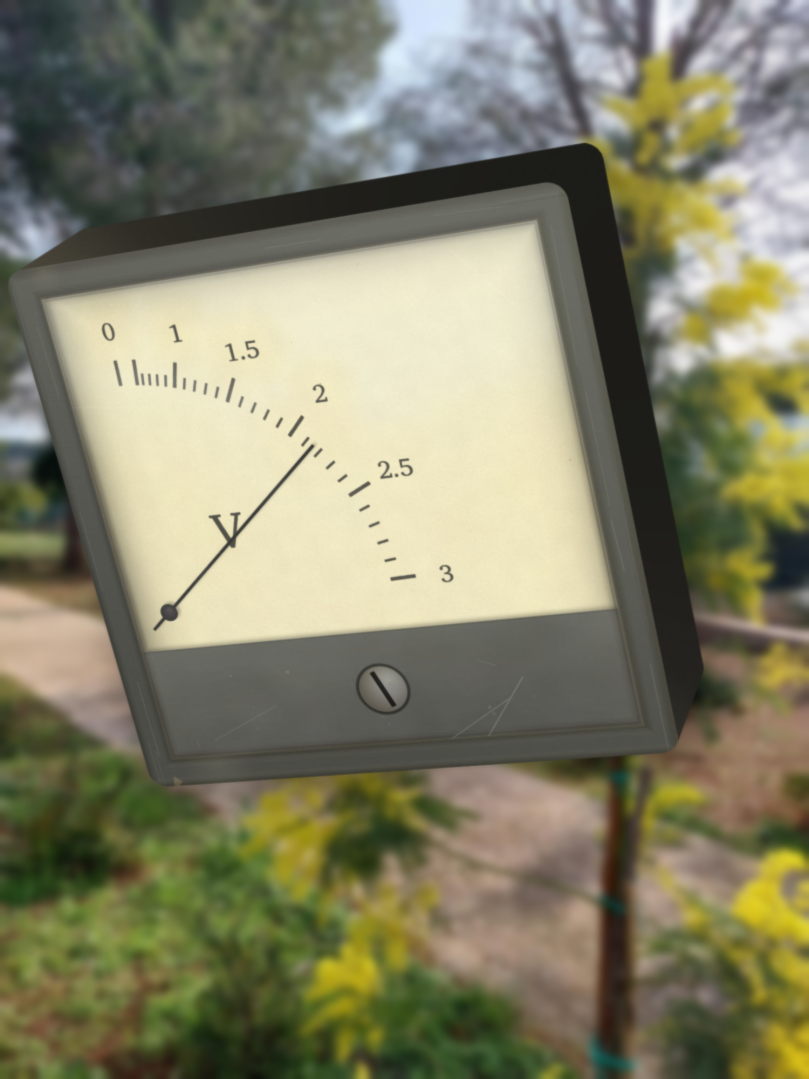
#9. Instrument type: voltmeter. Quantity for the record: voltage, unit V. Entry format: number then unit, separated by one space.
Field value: 2.15 V
